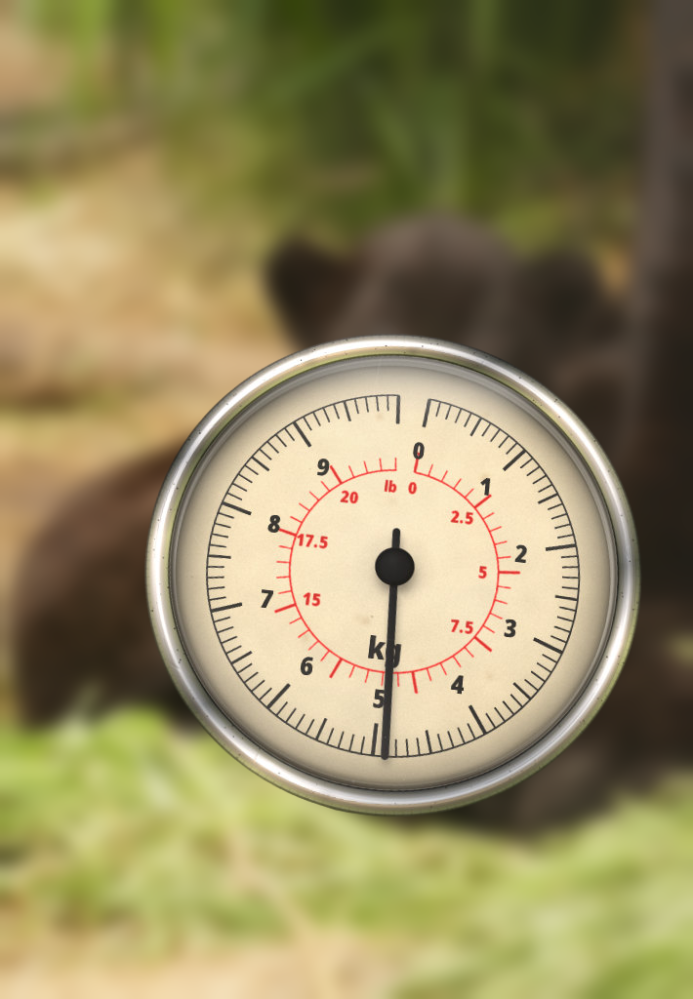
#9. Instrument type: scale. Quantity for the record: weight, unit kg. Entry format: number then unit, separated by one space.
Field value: 4.9 kg
